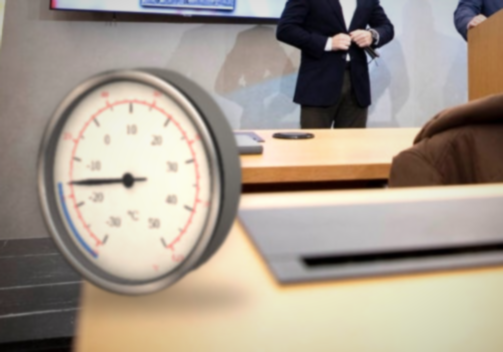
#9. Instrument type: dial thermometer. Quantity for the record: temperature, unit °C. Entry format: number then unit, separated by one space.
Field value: -15 °C
